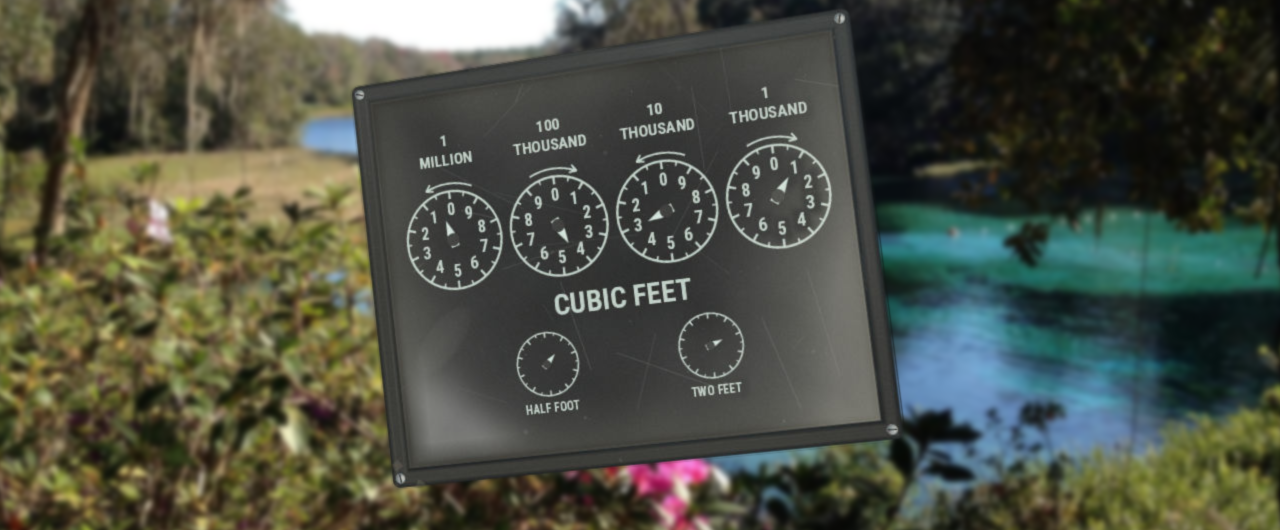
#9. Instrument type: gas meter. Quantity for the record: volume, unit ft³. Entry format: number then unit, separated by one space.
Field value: 43100 ft³
